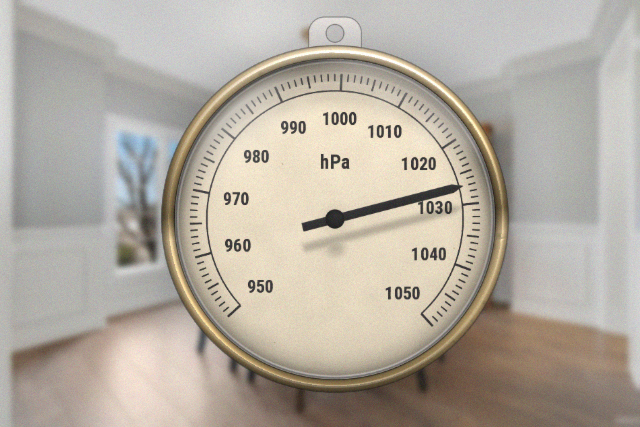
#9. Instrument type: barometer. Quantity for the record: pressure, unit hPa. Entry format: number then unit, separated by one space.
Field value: 1027 hPa
